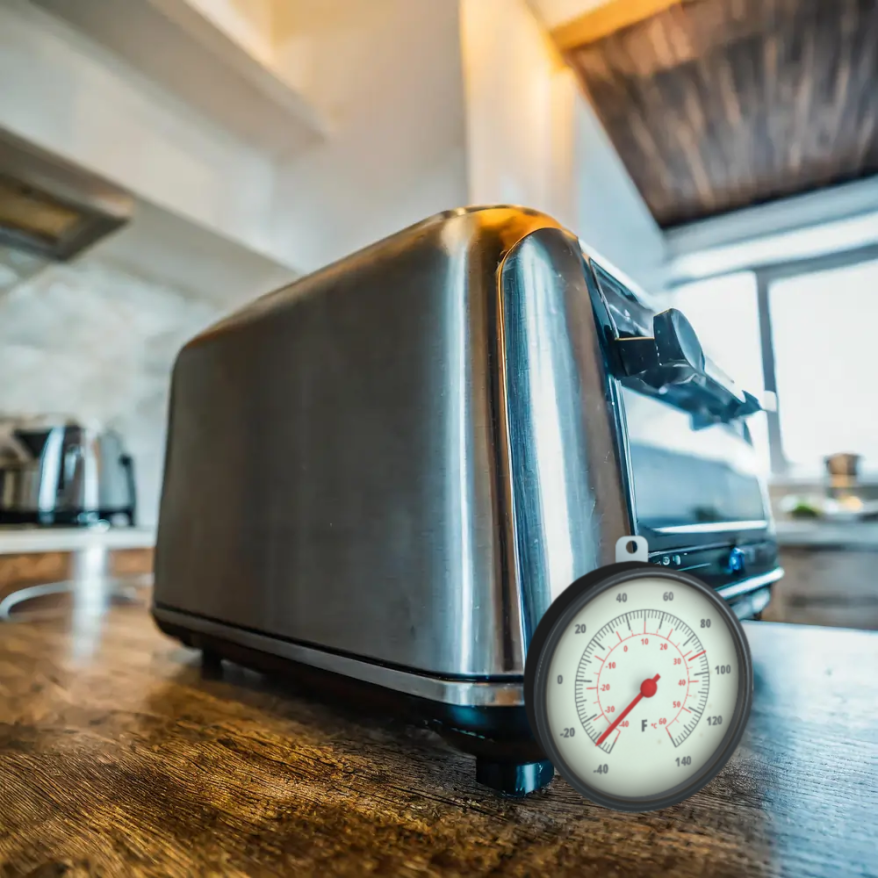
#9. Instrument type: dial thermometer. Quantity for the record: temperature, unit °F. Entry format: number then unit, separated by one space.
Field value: -30 °F
